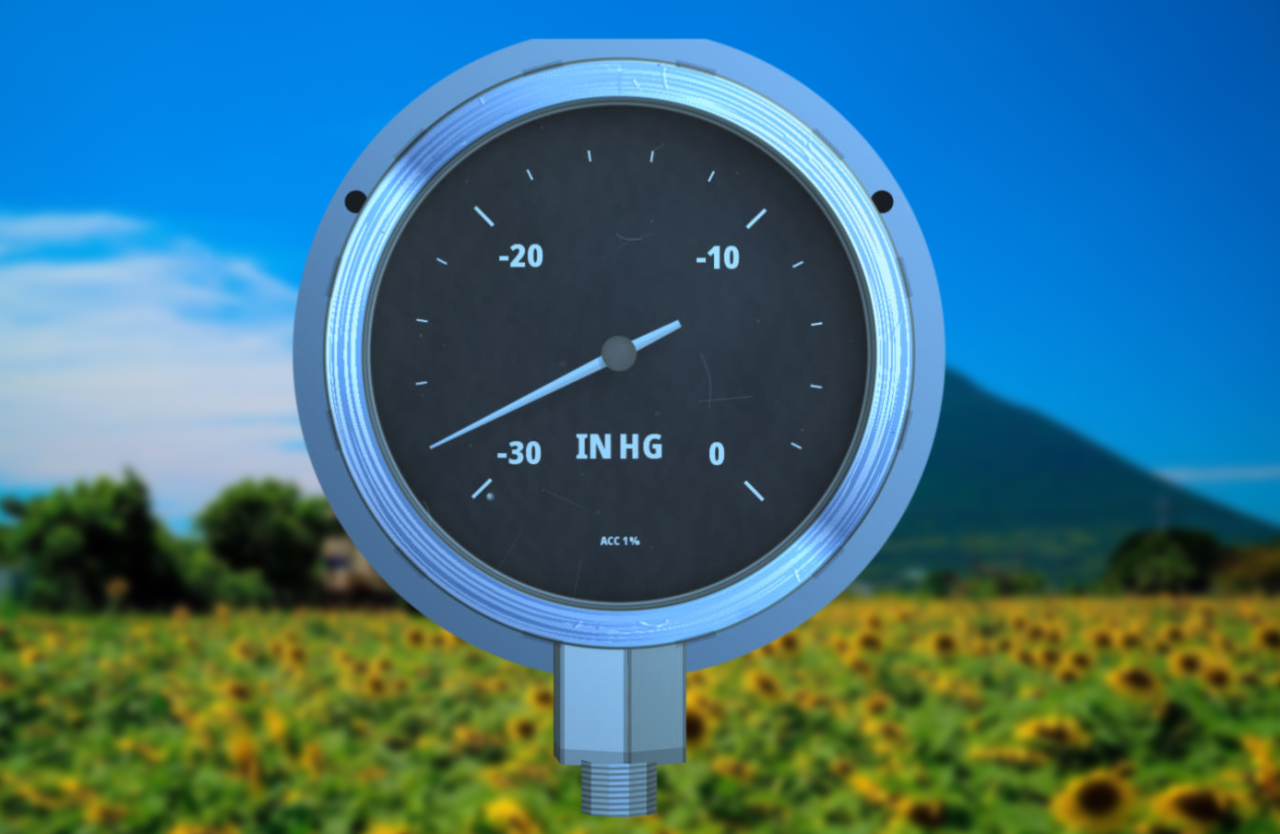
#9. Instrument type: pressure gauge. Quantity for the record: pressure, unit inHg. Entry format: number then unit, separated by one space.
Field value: -28 inHg
